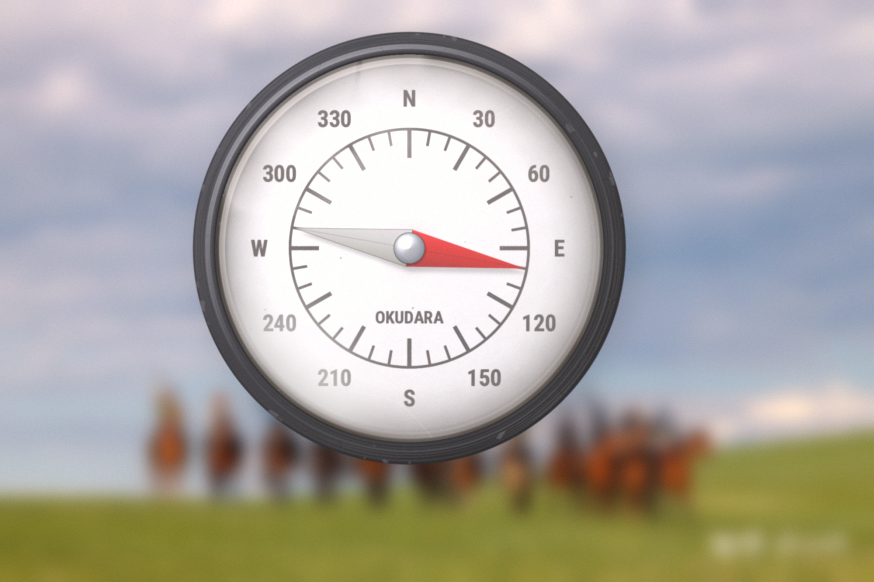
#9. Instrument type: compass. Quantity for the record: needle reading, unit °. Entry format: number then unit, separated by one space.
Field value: 100 °
